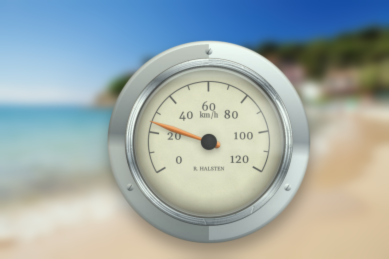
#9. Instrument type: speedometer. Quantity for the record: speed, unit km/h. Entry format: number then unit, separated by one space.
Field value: 25 km/h
